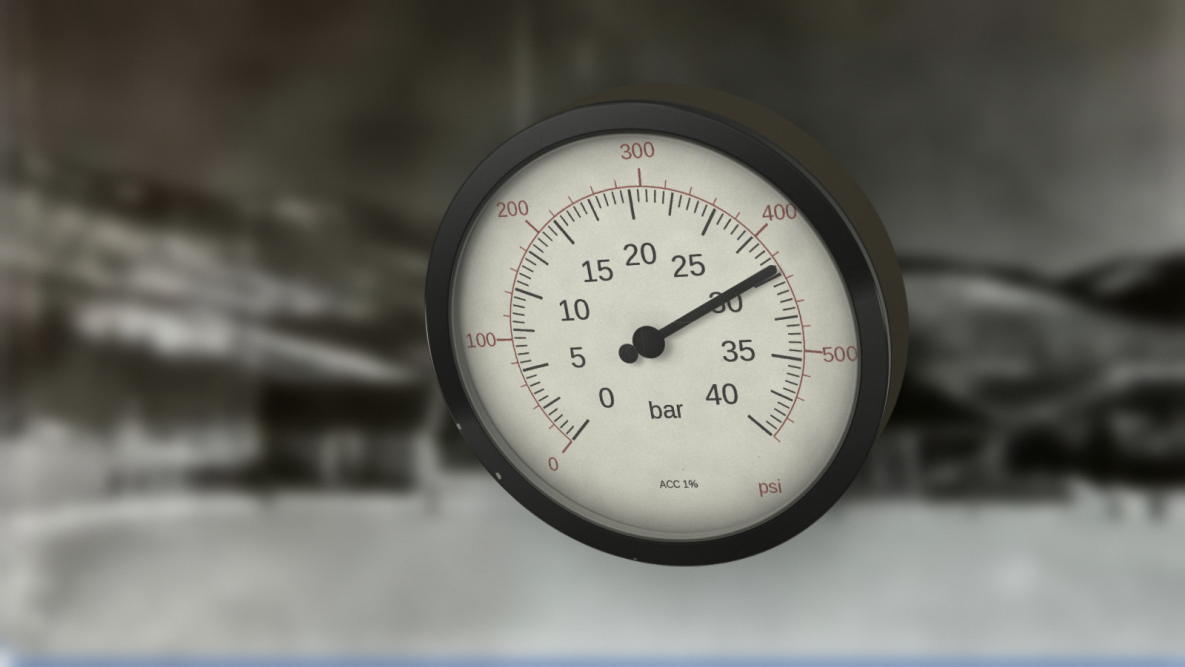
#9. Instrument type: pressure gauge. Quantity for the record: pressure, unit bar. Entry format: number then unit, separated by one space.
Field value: 29.5 bar
